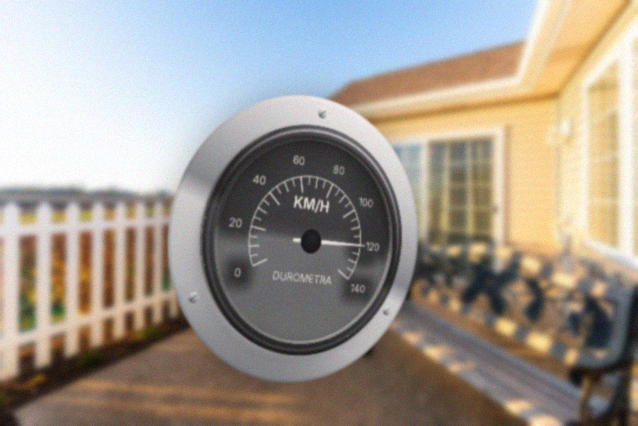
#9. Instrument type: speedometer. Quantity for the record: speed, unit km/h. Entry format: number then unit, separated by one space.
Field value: 120 km/h
